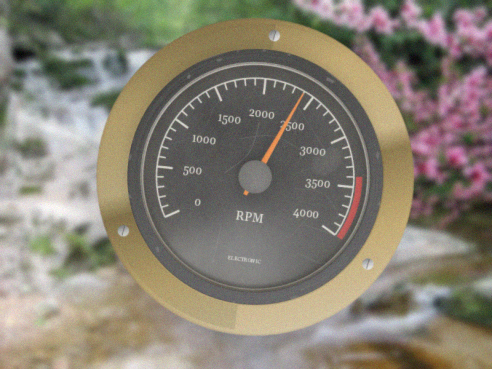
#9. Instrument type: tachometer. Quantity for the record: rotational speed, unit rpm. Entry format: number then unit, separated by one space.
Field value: 2400 rpm
